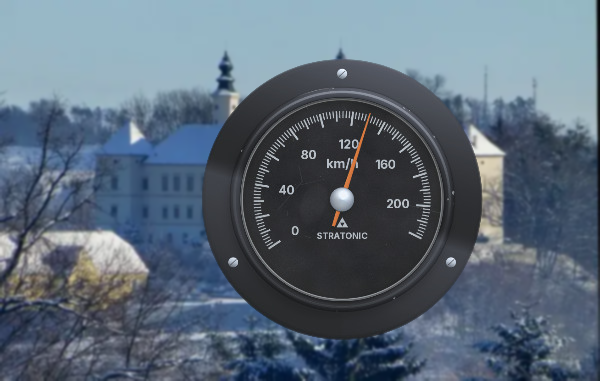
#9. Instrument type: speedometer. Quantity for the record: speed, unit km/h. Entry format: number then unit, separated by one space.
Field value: 130 km/h
